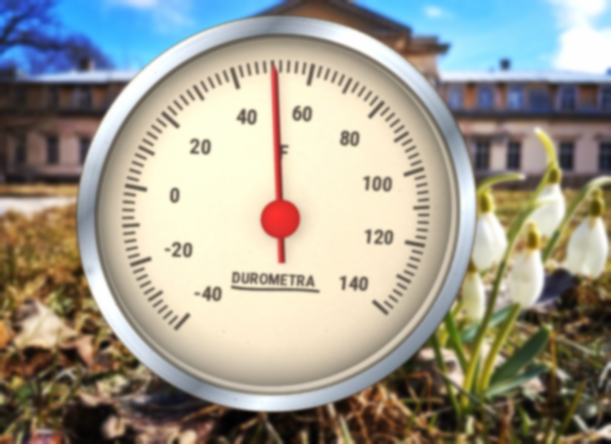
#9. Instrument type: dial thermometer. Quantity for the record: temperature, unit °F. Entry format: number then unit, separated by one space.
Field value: 50 °F
